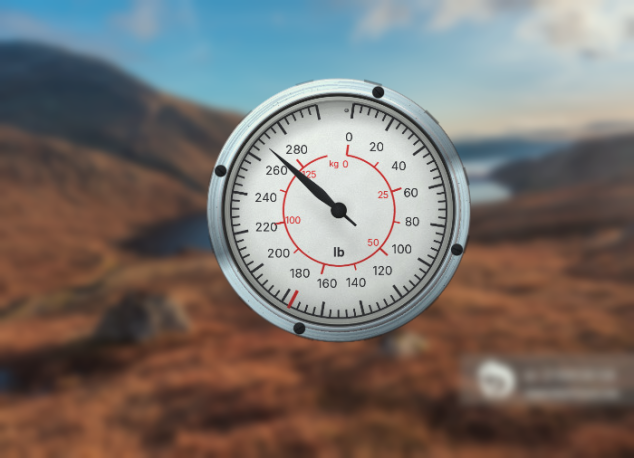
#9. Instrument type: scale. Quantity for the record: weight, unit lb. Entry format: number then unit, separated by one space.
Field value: 268 lb
